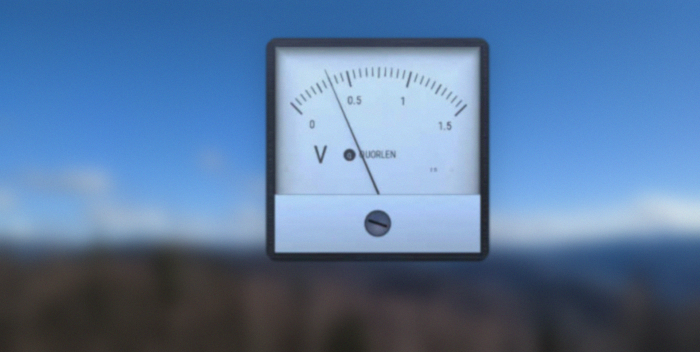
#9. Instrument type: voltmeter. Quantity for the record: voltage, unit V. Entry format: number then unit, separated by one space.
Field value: 0.35 V
